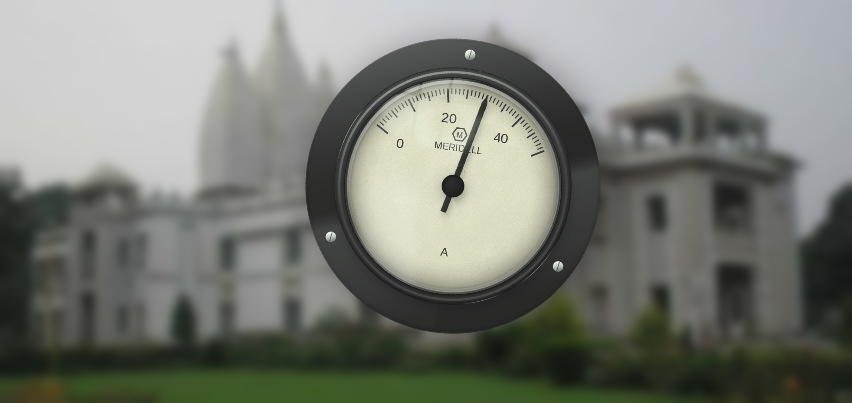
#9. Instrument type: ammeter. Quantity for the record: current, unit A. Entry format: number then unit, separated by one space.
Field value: 30 A
